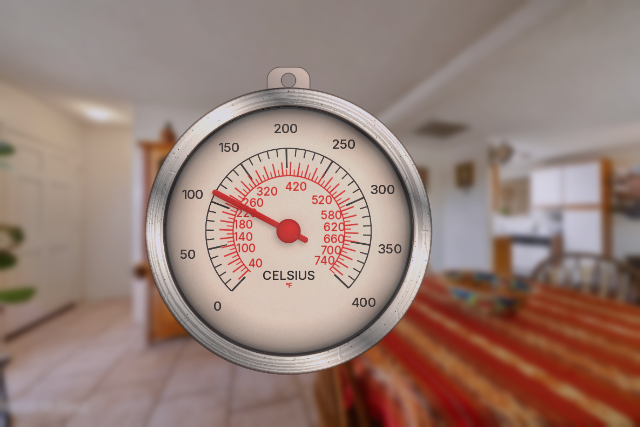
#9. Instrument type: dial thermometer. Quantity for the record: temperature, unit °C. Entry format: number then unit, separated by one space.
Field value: 110 °C
